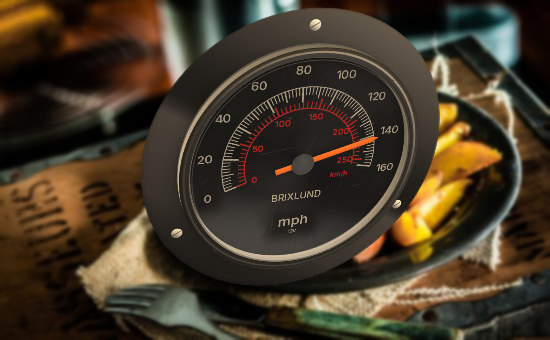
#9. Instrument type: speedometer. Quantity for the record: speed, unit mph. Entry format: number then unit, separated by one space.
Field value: 140 mph
